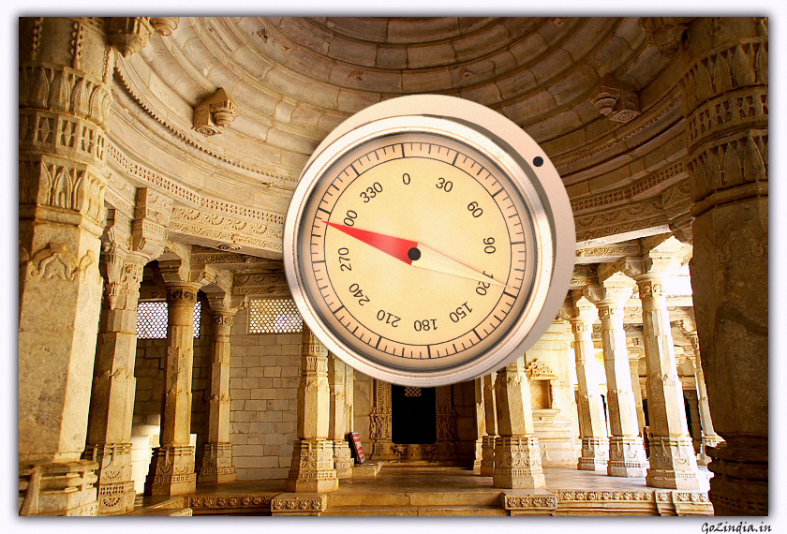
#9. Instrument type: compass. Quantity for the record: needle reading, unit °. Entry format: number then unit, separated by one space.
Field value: 295 °
